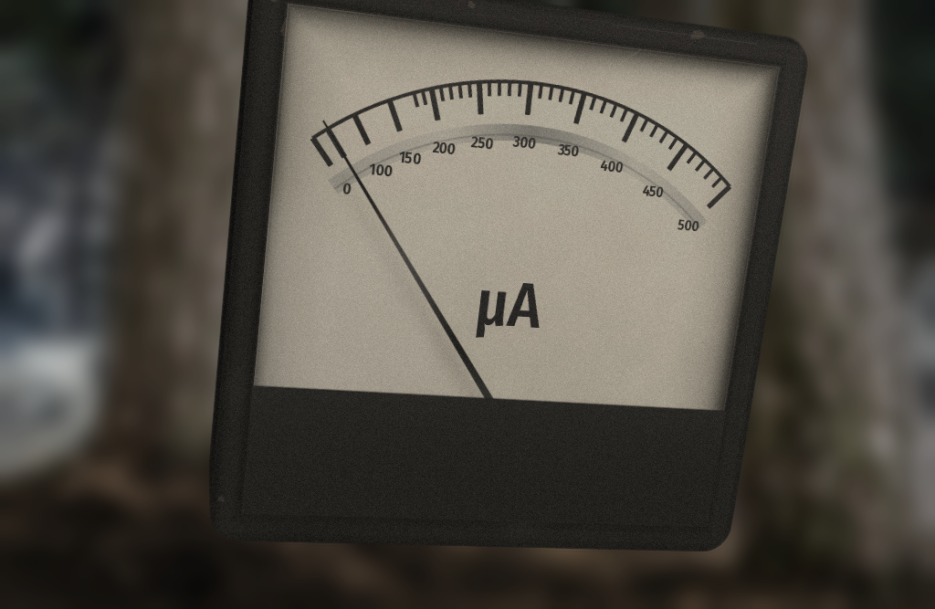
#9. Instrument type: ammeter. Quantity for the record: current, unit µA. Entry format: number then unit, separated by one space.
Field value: 50 µA
